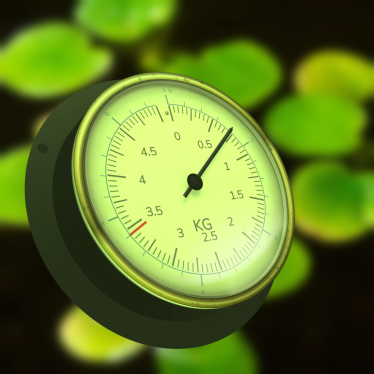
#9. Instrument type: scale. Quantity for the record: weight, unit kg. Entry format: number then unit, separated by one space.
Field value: 0.7 kg
